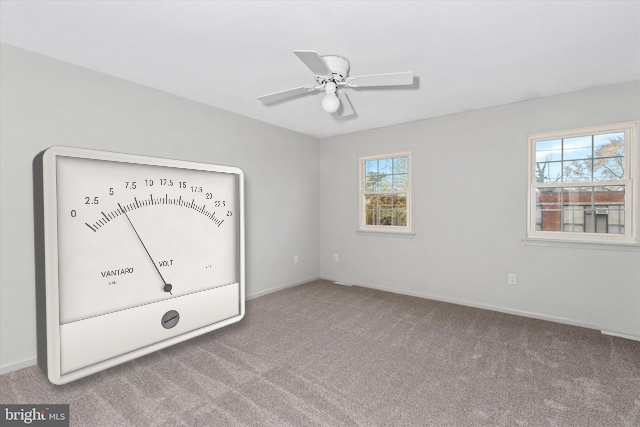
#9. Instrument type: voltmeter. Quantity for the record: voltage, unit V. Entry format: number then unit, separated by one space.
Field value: 5 V
